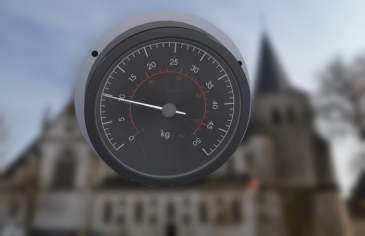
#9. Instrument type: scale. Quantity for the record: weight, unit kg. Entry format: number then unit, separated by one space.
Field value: 10 kg
